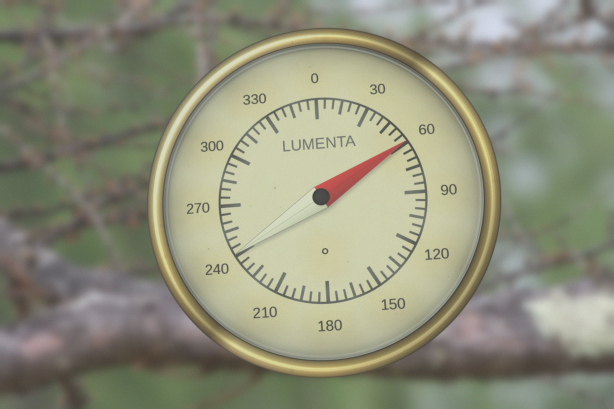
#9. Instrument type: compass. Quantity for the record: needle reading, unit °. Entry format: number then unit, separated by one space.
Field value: 60 °
